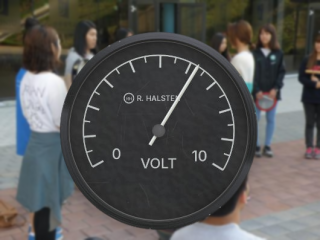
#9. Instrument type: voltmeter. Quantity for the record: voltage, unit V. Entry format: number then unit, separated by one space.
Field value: 6.25 V
